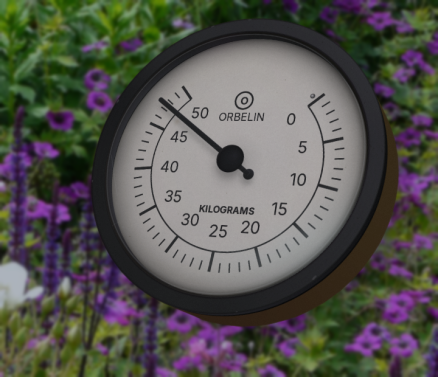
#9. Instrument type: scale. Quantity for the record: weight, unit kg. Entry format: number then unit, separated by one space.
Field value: 47.5 kg
